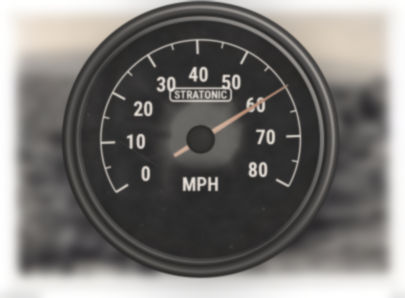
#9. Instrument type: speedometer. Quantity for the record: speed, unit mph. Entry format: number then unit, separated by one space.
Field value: 60 mph
